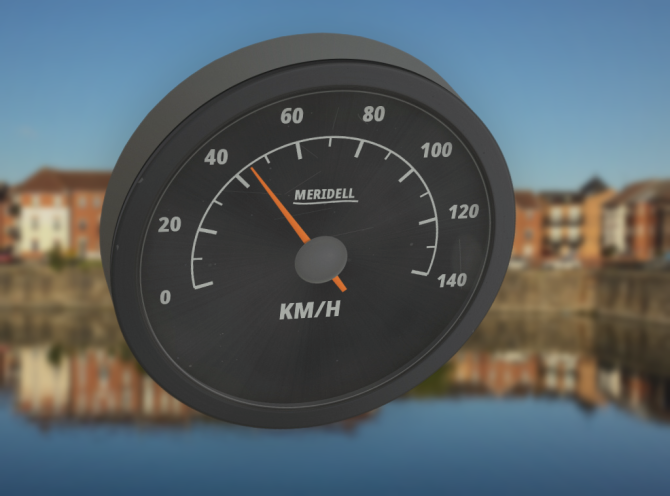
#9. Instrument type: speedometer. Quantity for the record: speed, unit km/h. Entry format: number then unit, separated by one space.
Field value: 45 km/h
